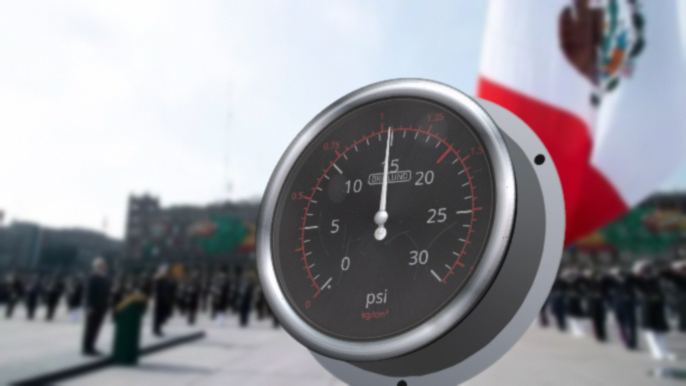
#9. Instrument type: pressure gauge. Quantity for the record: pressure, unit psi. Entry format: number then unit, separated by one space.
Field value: 15 psi
